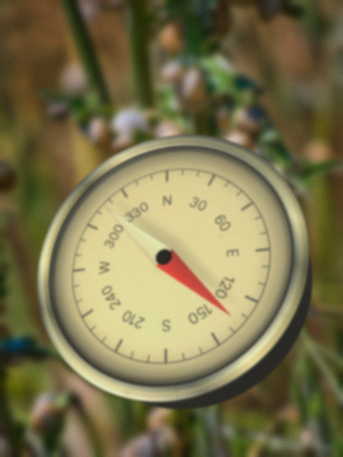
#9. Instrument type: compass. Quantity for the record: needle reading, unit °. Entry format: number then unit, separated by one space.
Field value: 135 °
